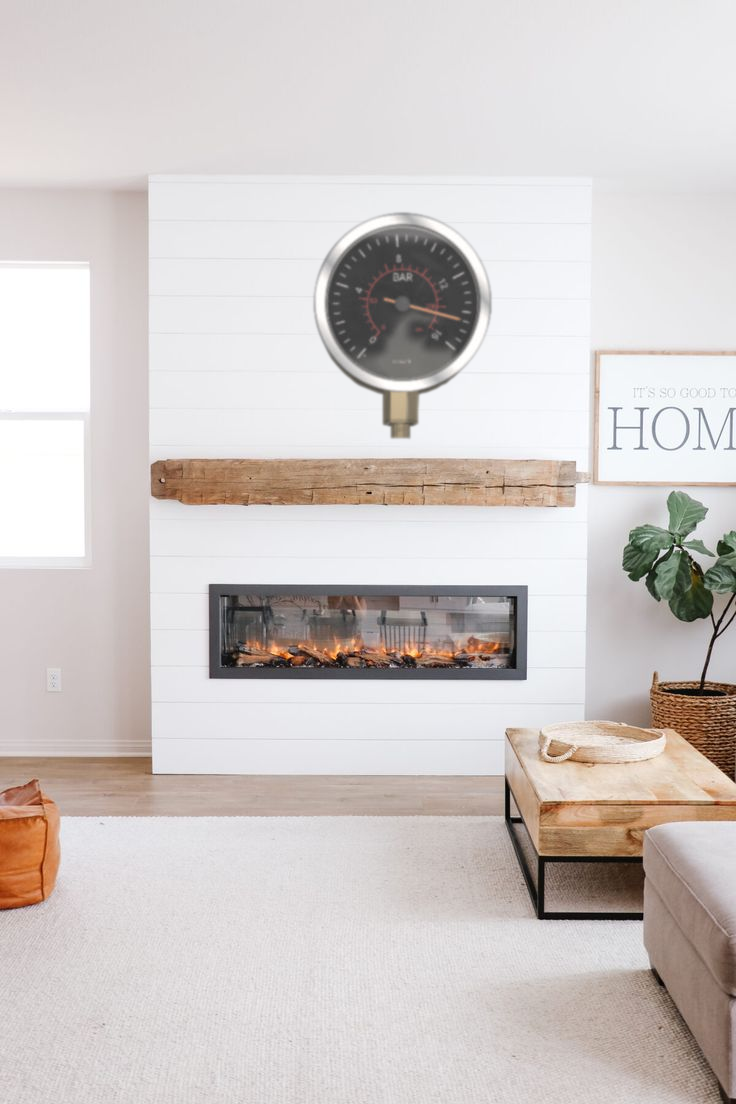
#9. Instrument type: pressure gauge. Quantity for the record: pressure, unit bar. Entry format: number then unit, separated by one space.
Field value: 14.5 bar
